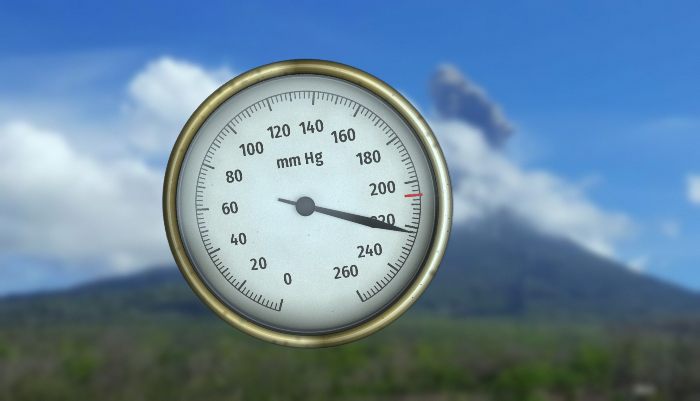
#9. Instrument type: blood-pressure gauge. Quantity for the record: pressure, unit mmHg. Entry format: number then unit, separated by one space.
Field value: 222 mmHg
